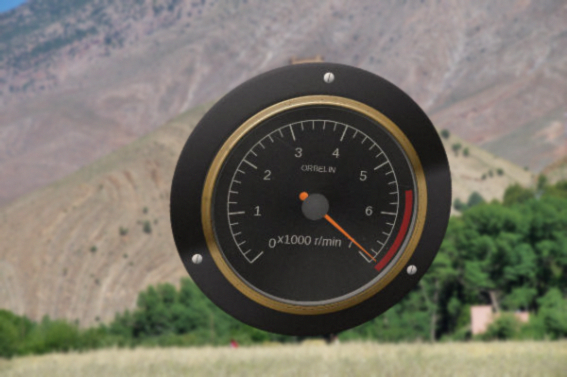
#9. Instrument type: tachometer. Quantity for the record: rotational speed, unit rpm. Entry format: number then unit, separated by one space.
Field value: 6900 rpm
